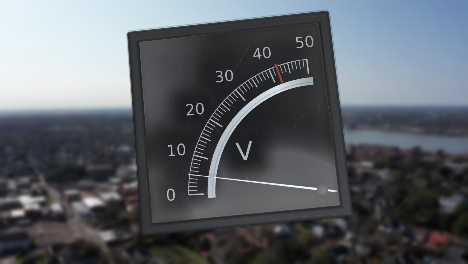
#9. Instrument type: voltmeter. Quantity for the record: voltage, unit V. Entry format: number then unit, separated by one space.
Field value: 5 V
